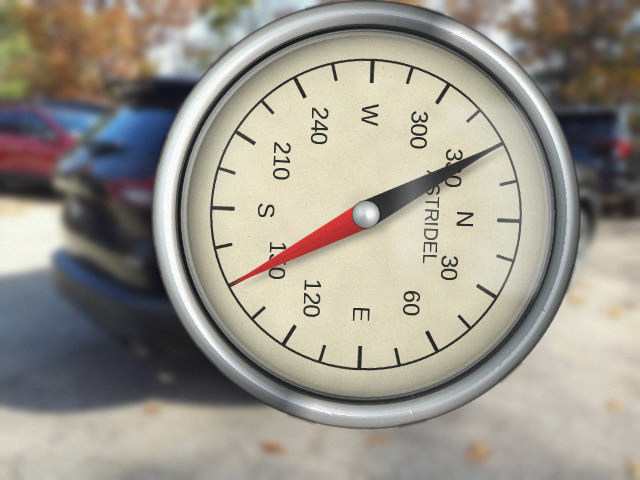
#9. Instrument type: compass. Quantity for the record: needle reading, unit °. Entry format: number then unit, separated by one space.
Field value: 150 °
